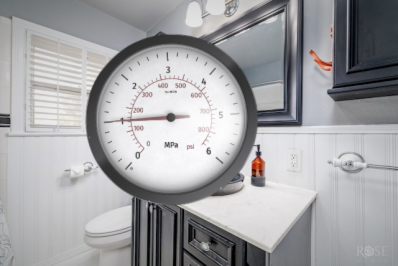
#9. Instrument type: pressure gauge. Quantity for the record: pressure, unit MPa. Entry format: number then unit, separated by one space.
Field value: 1 MPa
